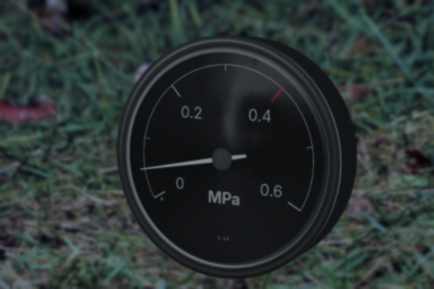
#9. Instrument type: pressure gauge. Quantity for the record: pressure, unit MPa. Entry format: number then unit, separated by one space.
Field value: 0.05 MPa
